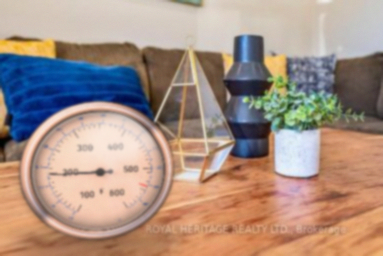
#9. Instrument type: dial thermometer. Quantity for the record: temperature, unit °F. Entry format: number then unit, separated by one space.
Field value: 200 °F
